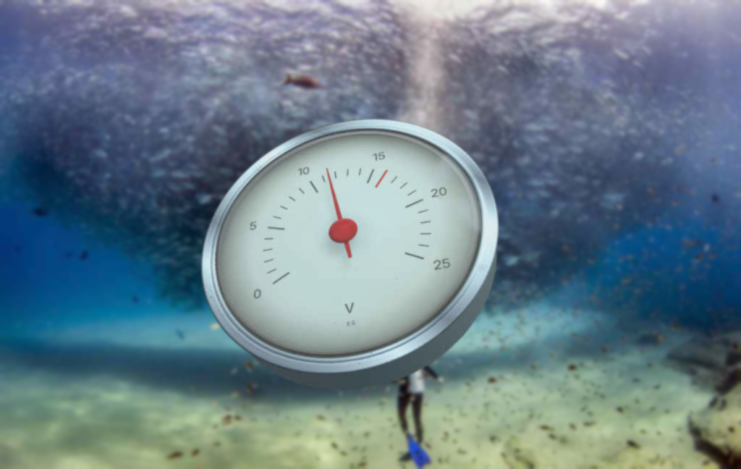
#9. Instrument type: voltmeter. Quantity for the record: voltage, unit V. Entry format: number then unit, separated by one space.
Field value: 11.5 V
